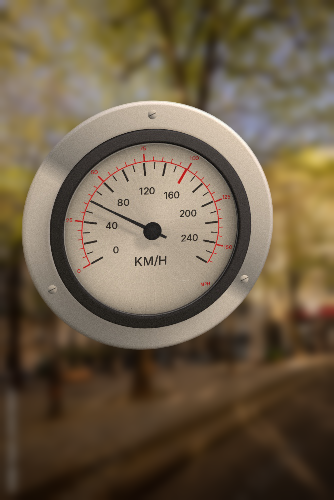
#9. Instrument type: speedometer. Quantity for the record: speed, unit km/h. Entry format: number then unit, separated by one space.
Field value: 60 km/h
